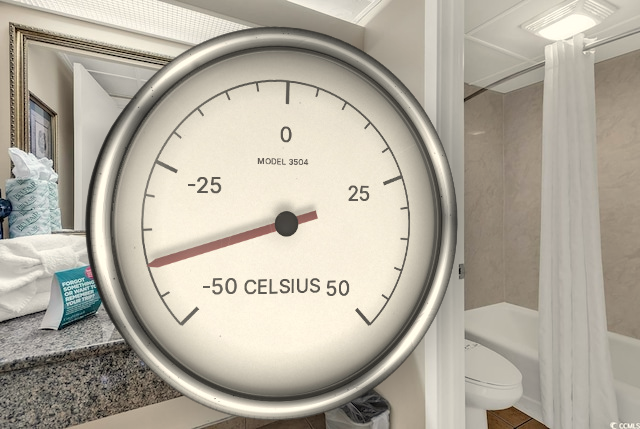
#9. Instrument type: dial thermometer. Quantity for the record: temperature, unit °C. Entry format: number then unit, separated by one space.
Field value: -40 °C
